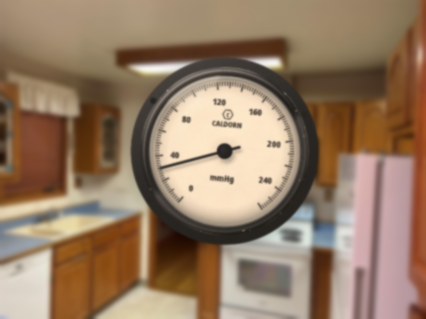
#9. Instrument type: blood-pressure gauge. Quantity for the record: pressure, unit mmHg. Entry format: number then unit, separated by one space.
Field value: 30 mmHg
